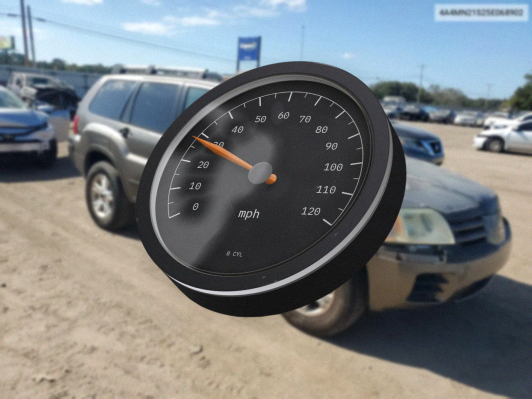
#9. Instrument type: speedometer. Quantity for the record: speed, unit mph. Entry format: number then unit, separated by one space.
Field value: 27.5 mph
